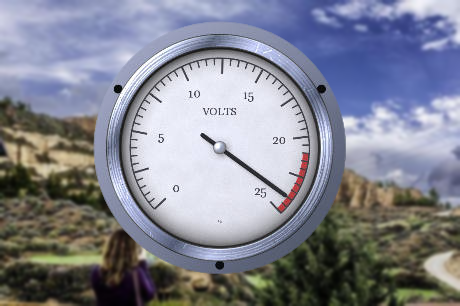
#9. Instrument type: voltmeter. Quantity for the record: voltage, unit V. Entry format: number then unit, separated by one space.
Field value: 24 V
